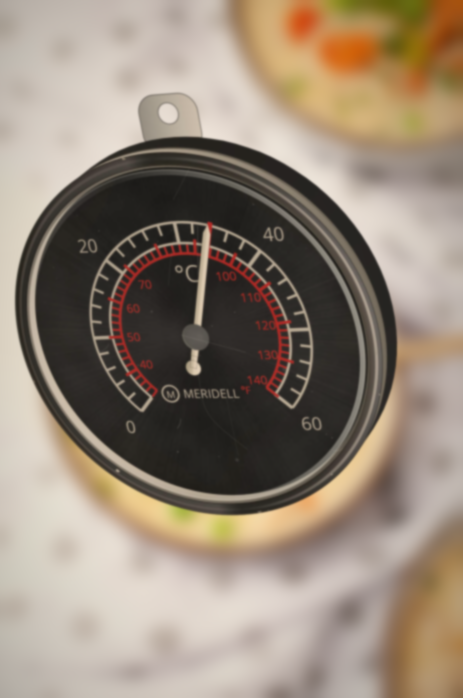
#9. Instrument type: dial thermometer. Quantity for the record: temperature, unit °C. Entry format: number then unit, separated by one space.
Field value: 34 °C
